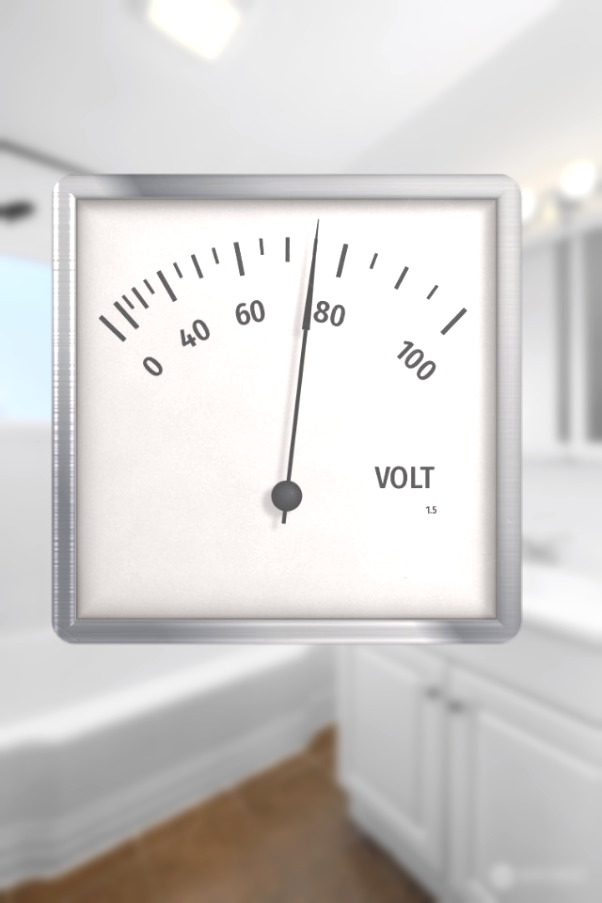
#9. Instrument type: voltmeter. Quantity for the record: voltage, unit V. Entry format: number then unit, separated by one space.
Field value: 75 V
